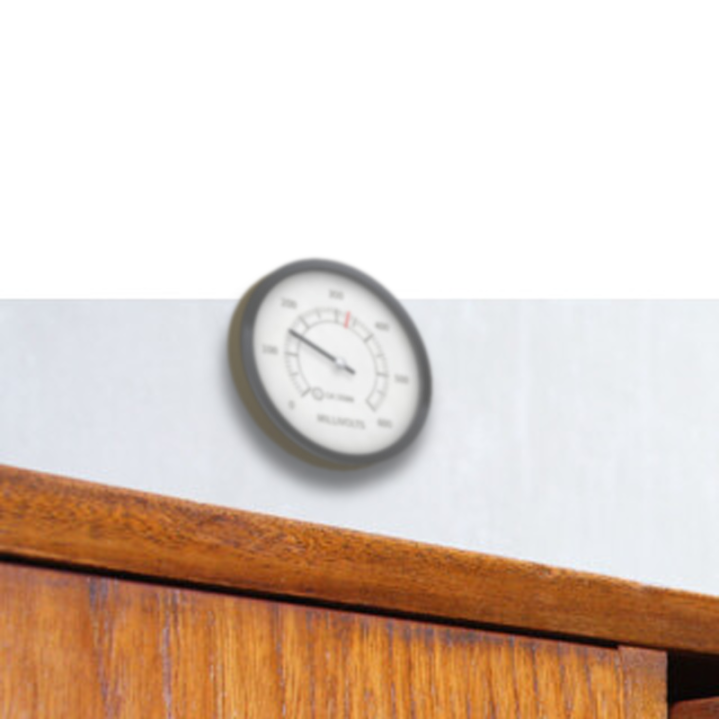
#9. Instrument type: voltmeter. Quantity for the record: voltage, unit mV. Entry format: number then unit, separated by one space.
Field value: 150 mV
